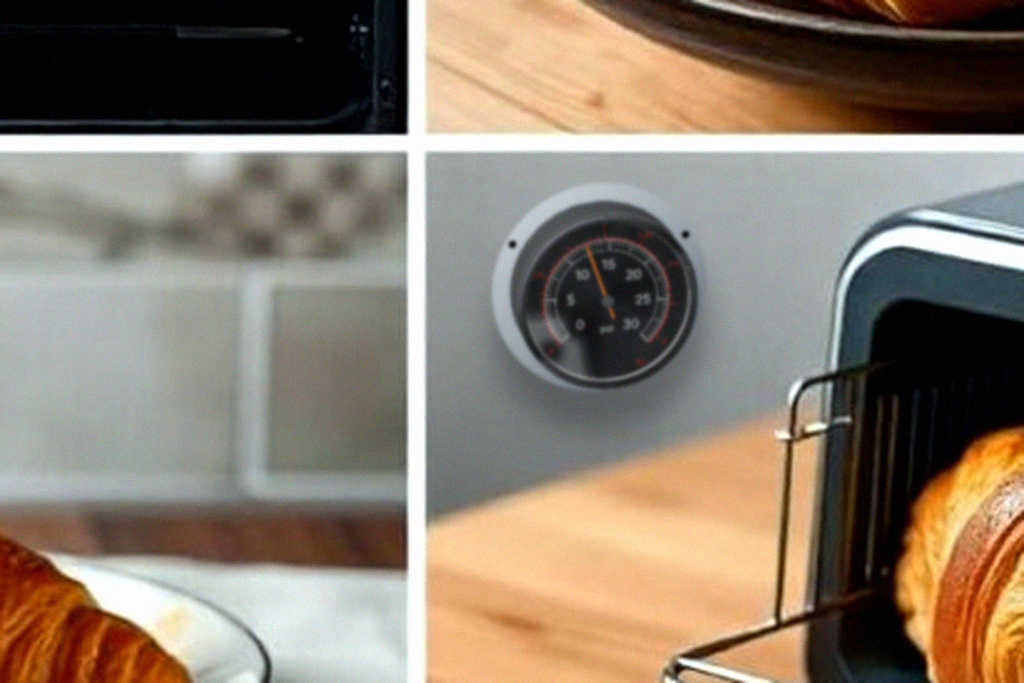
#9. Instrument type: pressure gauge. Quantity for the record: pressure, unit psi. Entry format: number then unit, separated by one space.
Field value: 12.5 psi
